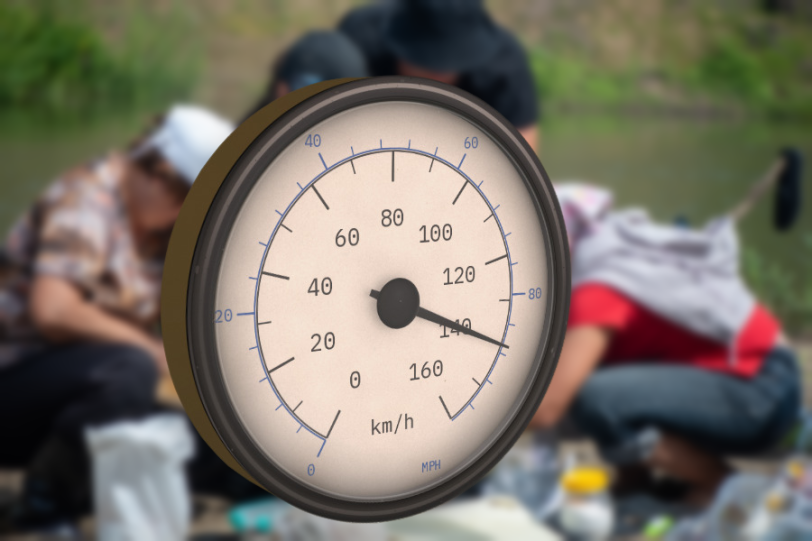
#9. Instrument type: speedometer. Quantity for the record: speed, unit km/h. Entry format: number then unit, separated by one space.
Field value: 140 km/h
